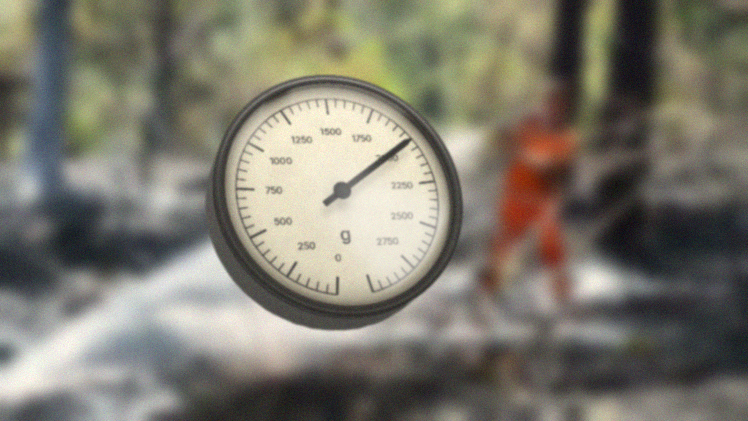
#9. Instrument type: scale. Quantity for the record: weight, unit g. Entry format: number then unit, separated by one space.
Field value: 2000 g
